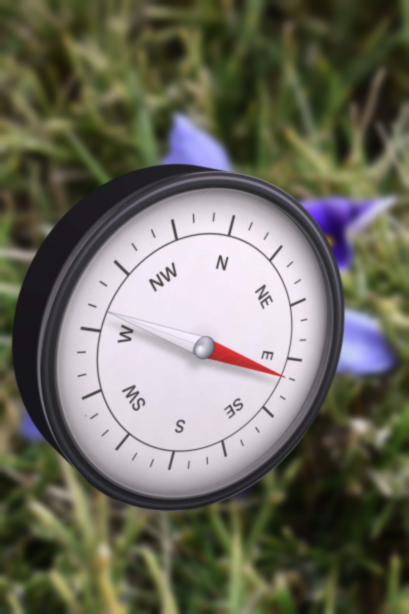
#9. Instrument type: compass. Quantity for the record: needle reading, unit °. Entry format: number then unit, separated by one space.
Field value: 100 °
